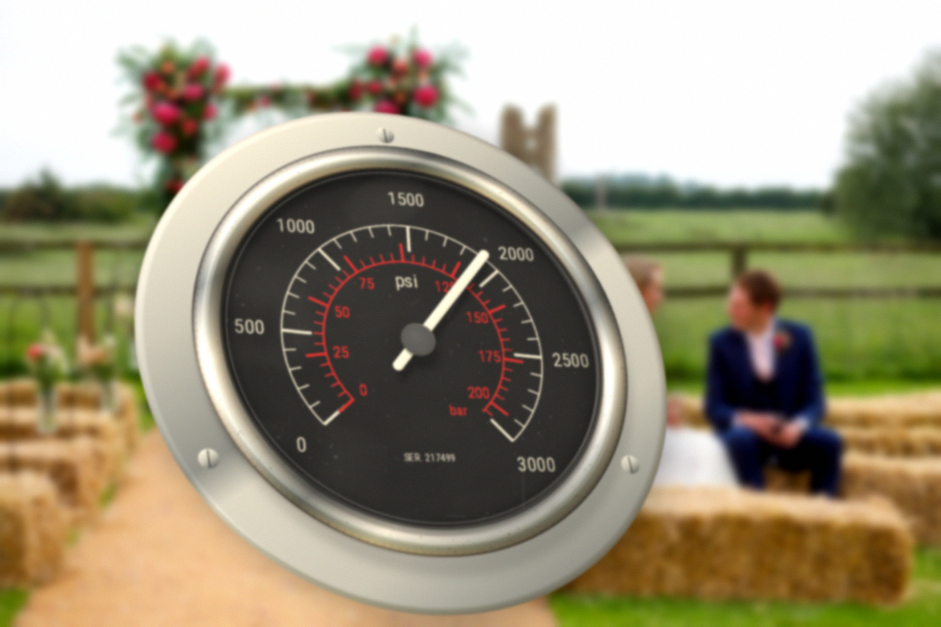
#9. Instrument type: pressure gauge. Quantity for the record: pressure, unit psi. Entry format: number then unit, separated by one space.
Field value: 1900 psi
